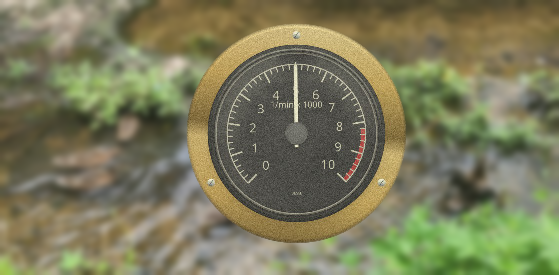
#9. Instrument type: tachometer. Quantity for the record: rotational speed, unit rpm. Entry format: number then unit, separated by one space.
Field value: 5000 rpm
